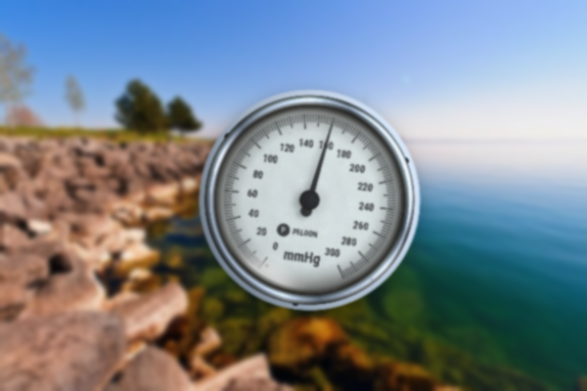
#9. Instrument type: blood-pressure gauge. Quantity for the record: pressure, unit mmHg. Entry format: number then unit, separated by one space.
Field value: 160 mmHg
